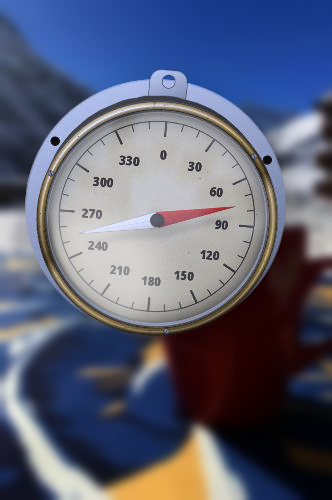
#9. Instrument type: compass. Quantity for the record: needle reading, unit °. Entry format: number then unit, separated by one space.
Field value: 75 °
